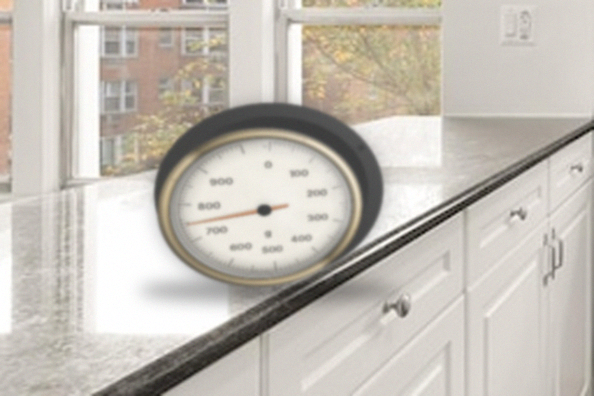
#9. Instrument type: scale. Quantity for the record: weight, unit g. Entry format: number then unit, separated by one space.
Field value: 750 g
